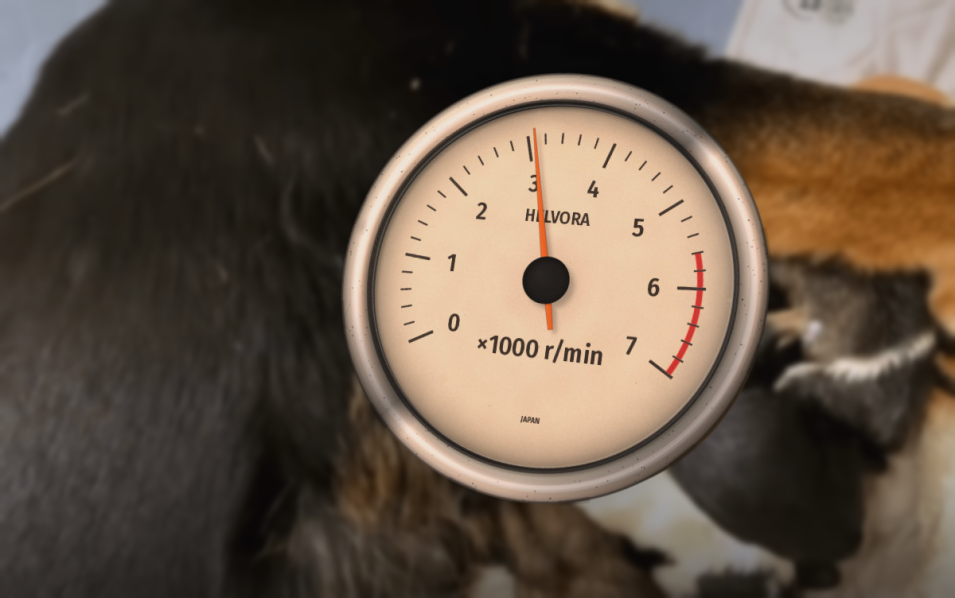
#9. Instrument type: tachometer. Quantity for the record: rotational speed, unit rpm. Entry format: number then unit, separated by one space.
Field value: 3100 rpm
